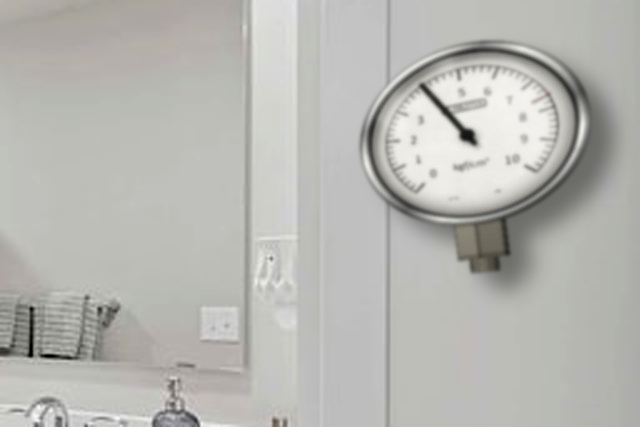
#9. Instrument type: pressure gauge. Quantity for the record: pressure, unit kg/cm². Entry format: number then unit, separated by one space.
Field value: 4 kg/cm²
